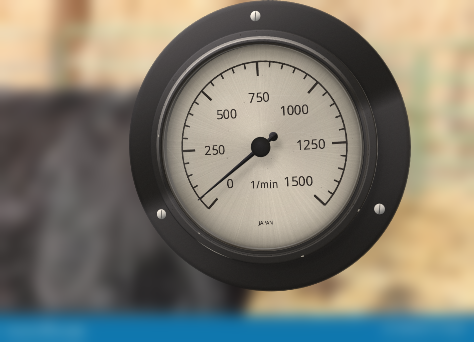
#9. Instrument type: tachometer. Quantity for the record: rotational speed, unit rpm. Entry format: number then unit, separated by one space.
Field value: 50 rpm
